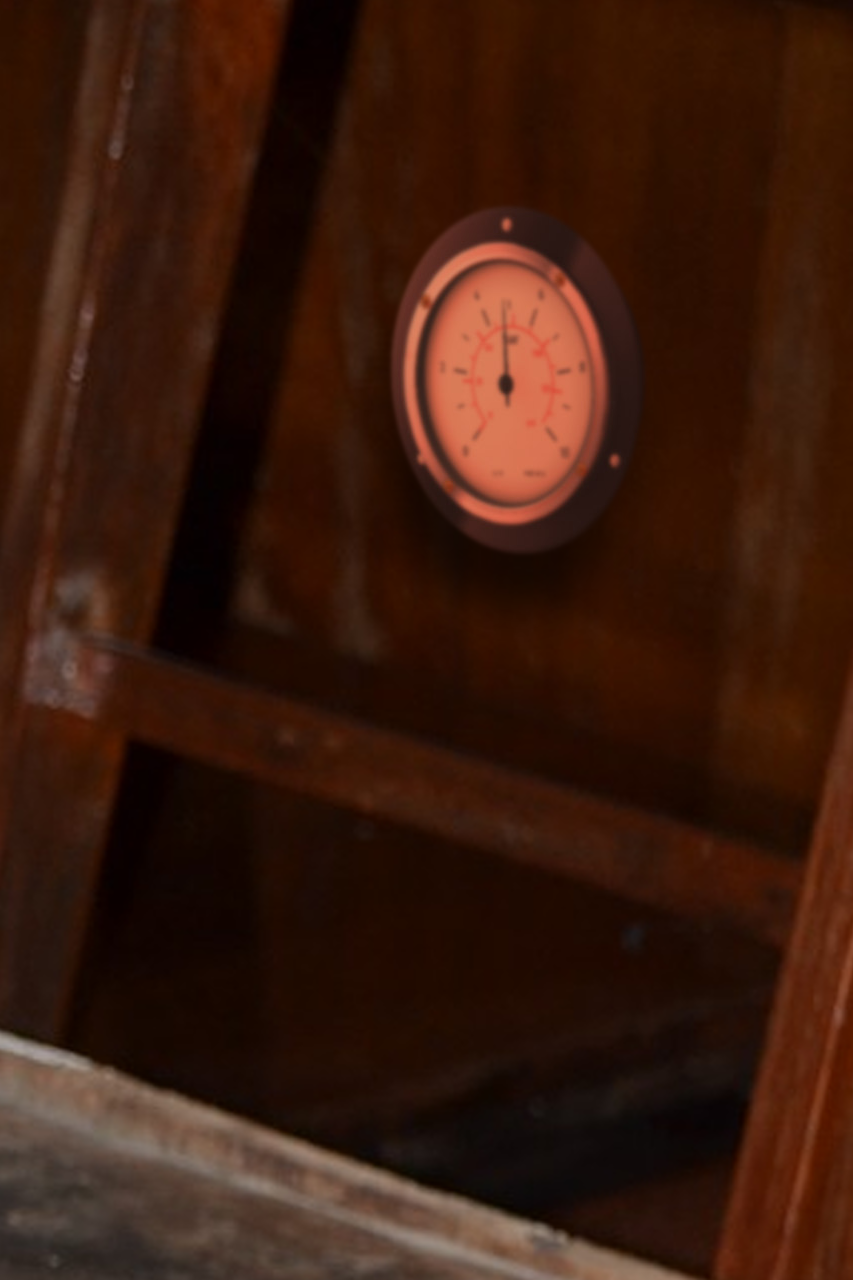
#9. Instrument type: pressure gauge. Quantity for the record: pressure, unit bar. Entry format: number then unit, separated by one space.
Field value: 5 bar
